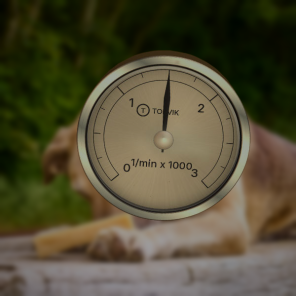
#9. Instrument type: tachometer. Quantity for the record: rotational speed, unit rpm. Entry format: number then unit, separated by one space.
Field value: 1500 rpm
